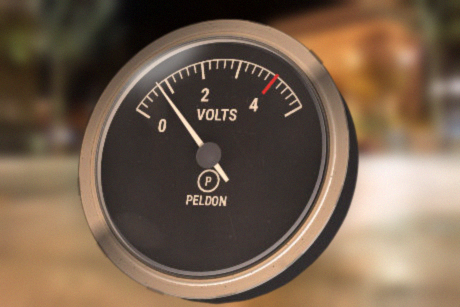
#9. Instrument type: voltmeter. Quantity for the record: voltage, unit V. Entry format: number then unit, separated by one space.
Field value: 0.8 V
